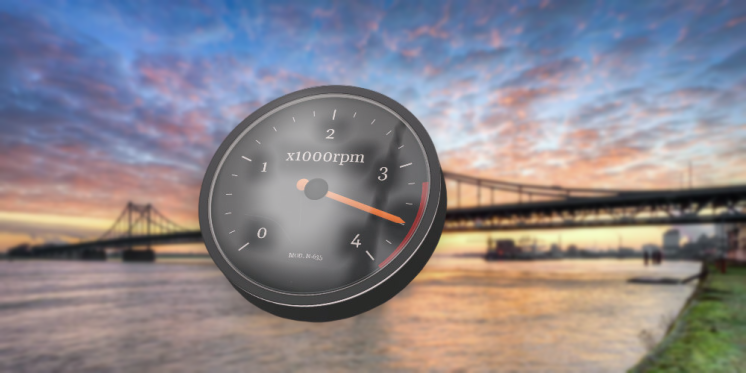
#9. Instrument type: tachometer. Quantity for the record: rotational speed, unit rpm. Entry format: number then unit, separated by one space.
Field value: 3600 rpm
